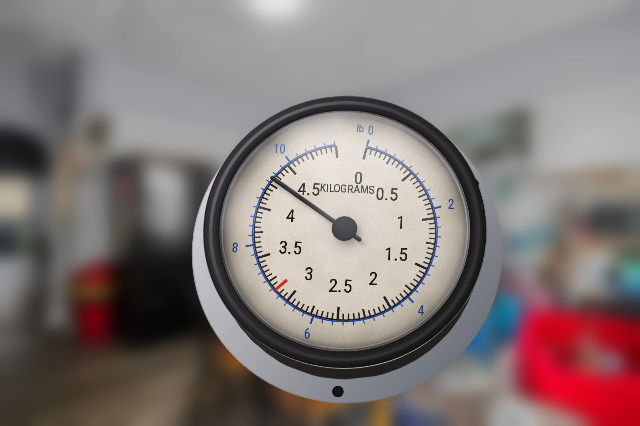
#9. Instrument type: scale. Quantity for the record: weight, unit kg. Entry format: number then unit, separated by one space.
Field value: 4.3 kg
